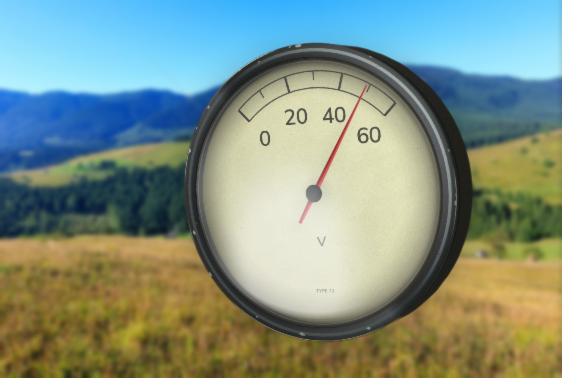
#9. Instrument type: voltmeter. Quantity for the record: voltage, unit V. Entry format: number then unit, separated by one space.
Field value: 50 V
